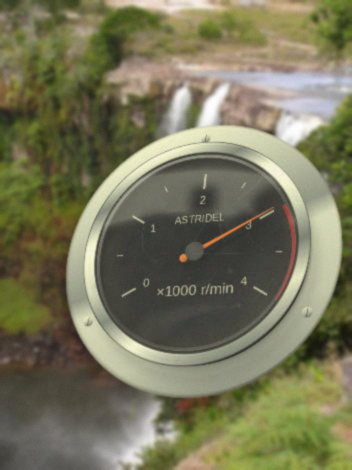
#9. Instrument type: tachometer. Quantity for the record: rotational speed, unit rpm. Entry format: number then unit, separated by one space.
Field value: 3000 rpm
